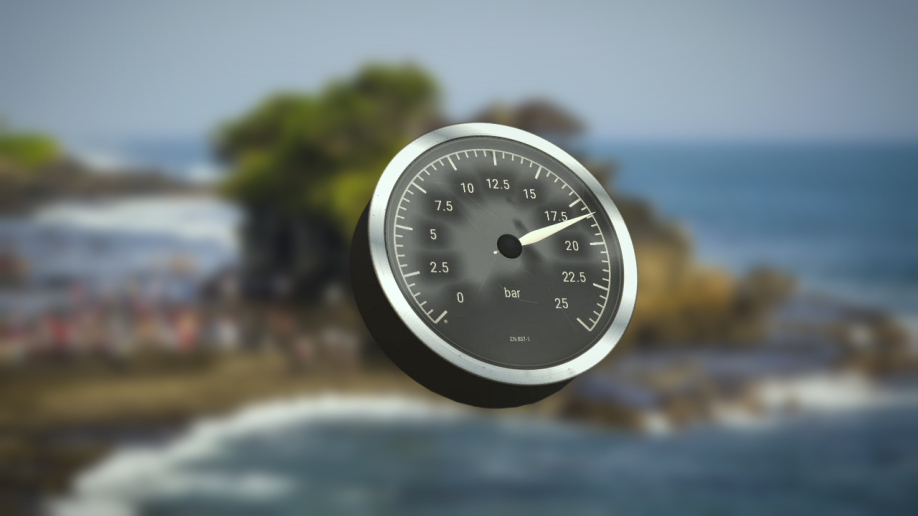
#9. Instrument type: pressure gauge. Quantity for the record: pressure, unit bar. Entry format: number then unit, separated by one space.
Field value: 18.5 bar
